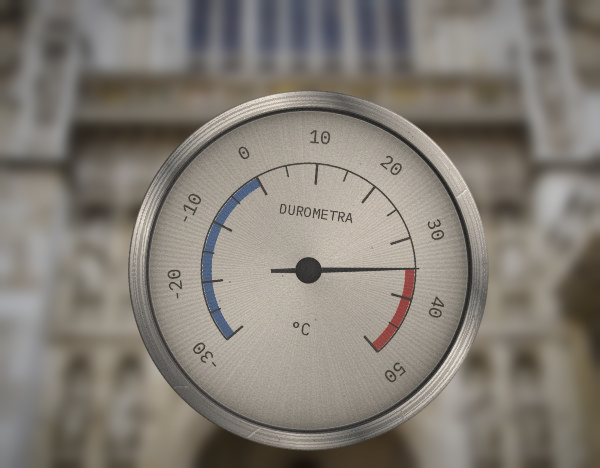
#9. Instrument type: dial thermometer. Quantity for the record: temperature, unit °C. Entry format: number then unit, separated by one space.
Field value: 35 °C
